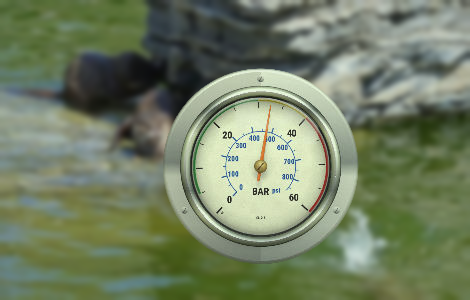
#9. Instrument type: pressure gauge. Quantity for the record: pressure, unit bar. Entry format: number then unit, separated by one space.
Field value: 32.5 bar
